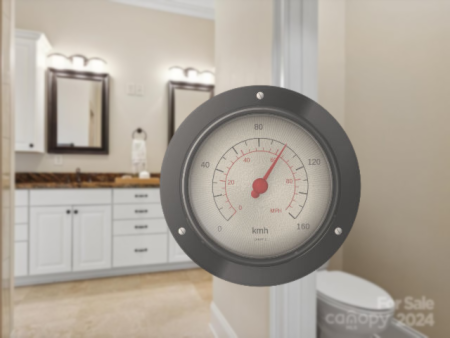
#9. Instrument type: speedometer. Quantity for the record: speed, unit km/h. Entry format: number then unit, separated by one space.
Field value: 100 km/h
